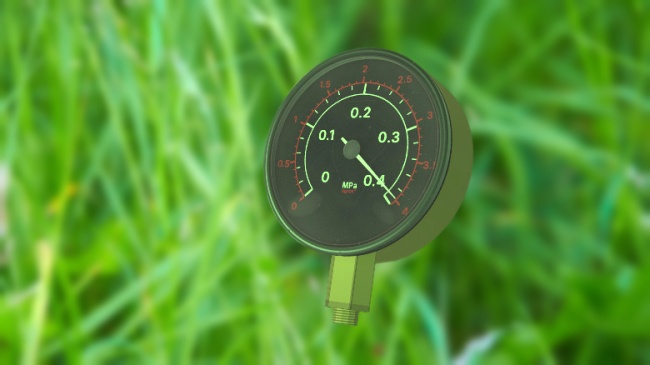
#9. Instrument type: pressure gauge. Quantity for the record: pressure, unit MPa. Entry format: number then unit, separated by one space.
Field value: 0.39 MPa
